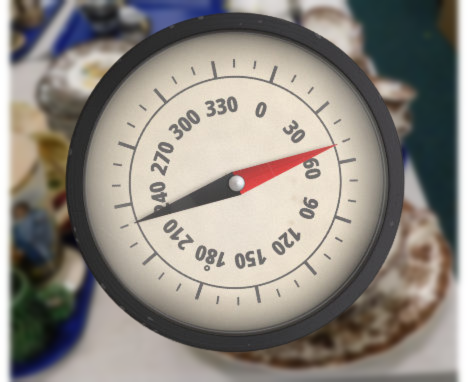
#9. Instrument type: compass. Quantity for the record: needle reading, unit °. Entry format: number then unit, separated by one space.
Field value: 50 °
